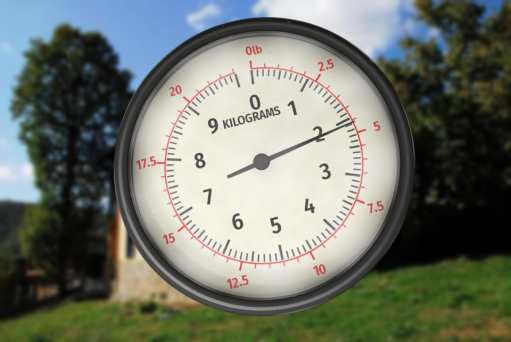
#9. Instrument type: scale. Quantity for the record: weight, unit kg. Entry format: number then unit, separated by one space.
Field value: 2.1 kg
